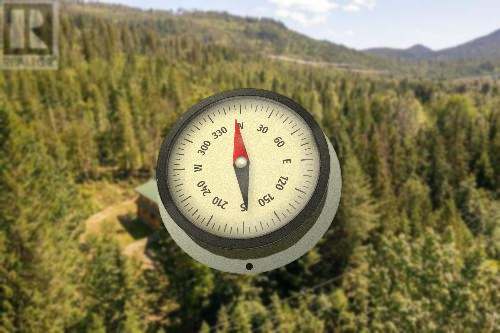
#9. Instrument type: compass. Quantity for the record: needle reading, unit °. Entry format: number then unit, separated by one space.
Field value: 355 °
